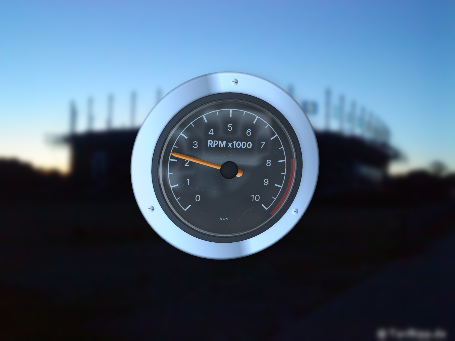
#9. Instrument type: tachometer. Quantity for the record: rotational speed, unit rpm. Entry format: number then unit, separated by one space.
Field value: 2250 rpm
